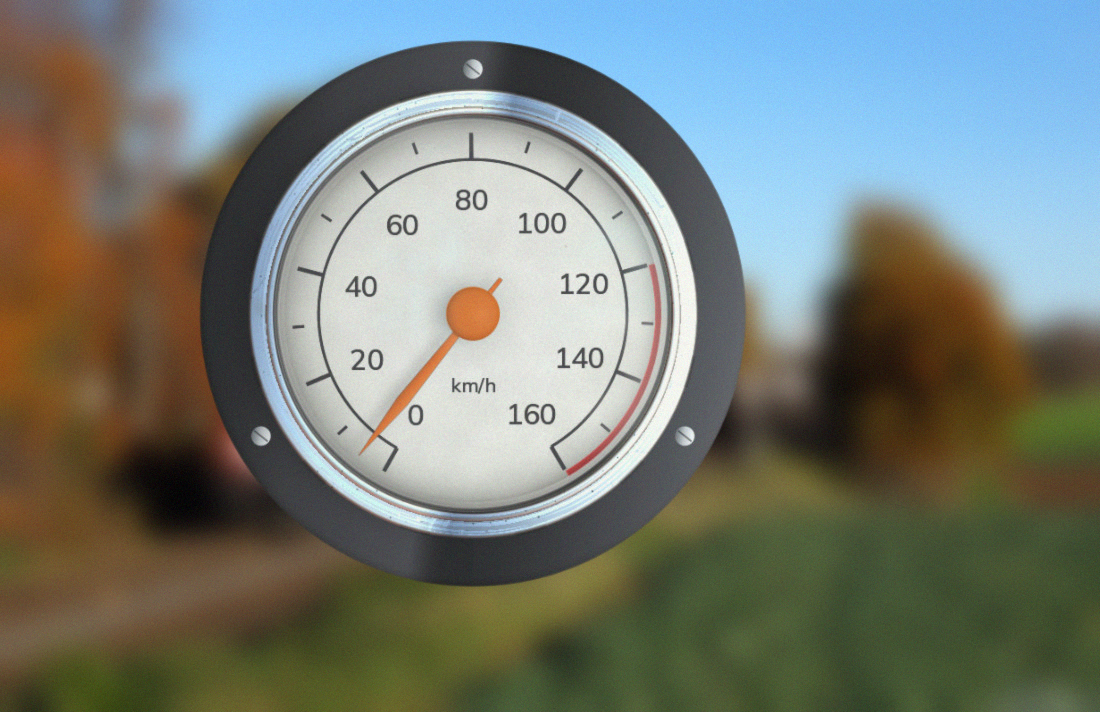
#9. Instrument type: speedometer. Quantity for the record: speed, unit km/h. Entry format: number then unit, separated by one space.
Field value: 5 km/h
